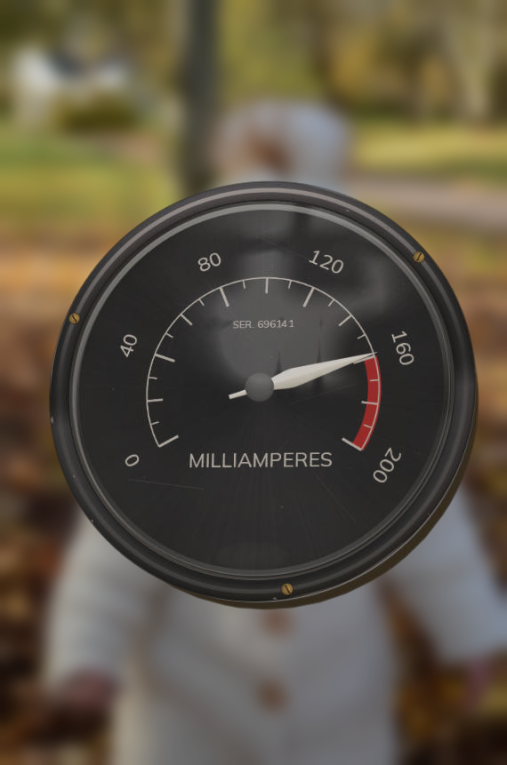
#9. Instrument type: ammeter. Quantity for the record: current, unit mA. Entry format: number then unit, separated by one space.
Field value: 160 mA
